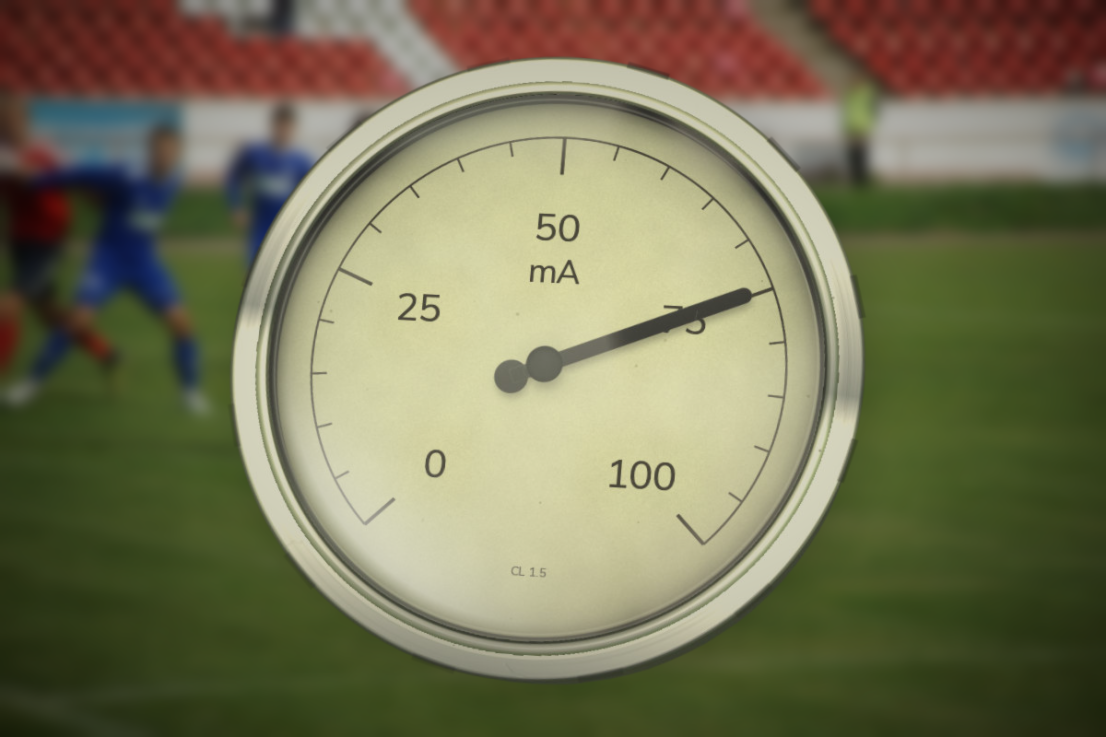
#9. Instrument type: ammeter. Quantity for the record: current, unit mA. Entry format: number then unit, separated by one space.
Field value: 75 mA
